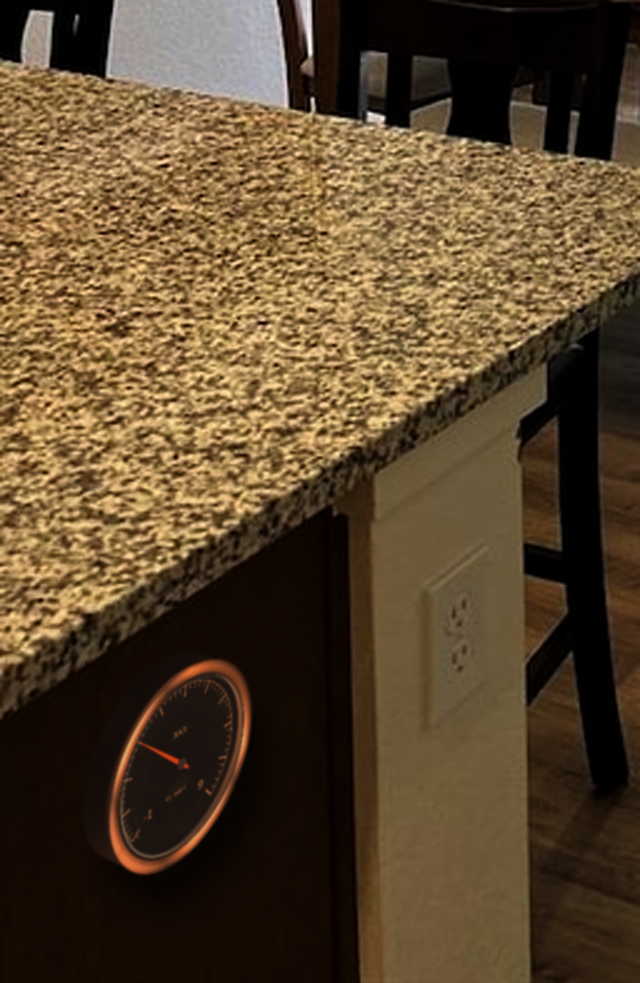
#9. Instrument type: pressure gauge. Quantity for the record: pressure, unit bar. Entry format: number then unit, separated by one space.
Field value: 2 bar
